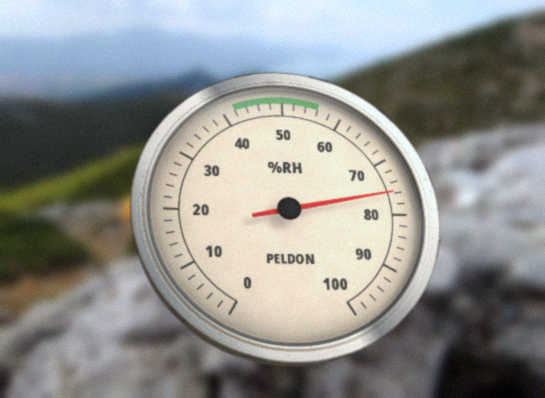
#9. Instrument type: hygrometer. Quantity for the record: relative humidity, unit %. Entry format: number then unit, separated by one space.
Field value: 76 %
